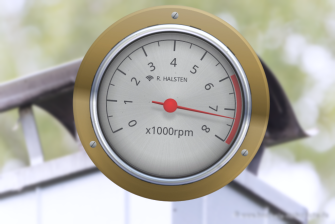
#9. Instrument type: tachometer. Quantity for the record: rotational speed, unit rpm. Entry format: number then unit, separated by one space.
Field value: 7250 rpm
